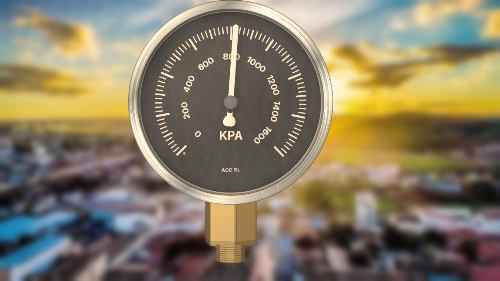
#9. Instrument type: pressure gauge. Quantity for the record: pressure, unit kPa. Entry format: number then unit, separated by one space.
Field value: 820 kPa
